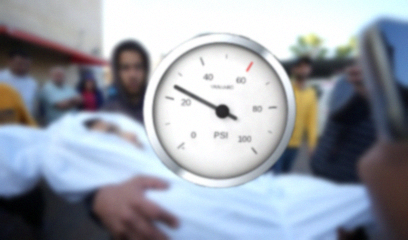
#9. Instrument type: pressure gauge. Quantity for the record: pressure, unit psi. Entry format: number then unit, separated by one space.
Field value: 25 psi
